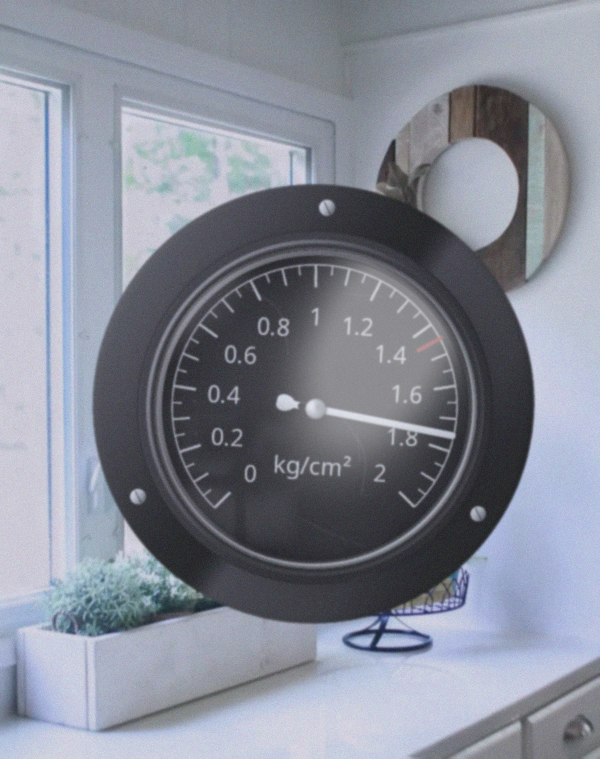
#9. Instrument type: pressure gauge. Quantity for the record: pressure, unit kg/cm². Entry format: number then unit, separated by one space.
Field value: 1.75 kg/cm²
